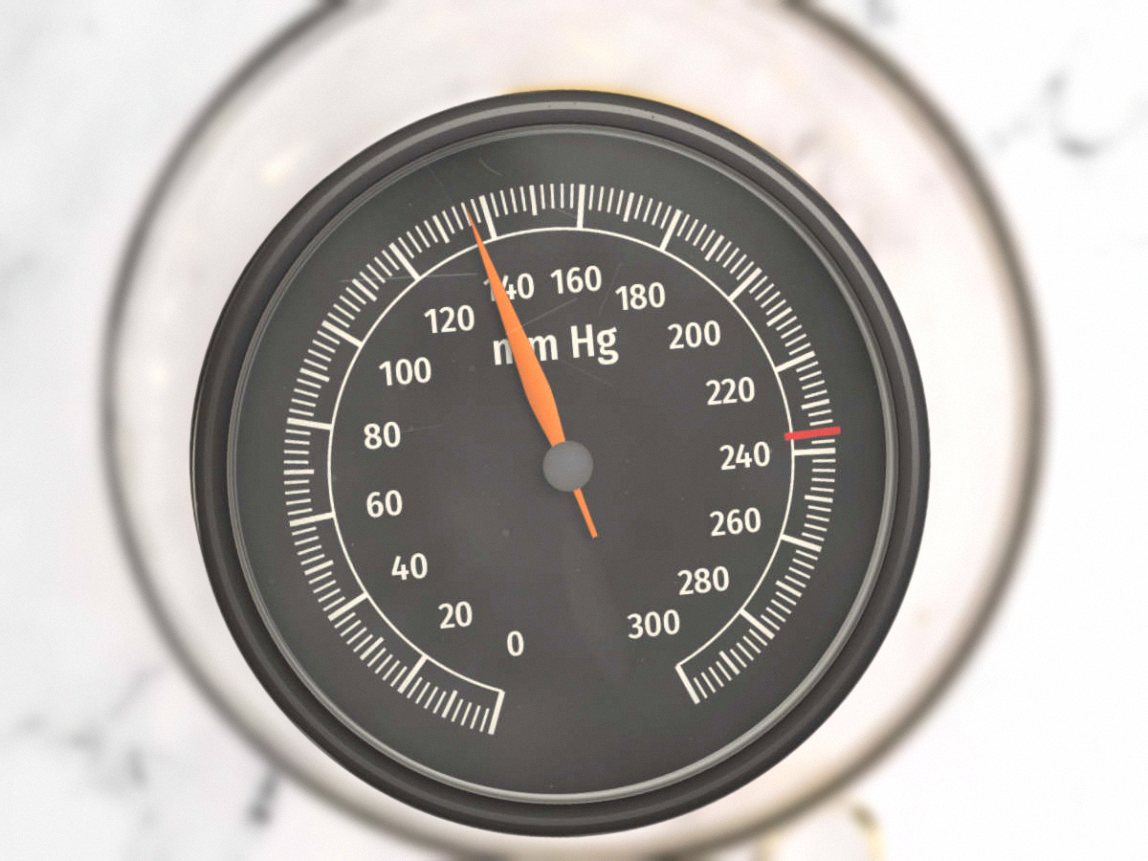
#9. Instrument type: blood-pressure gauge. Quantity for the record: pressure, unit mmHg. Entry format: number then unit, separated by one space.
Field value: 136 mmHg
